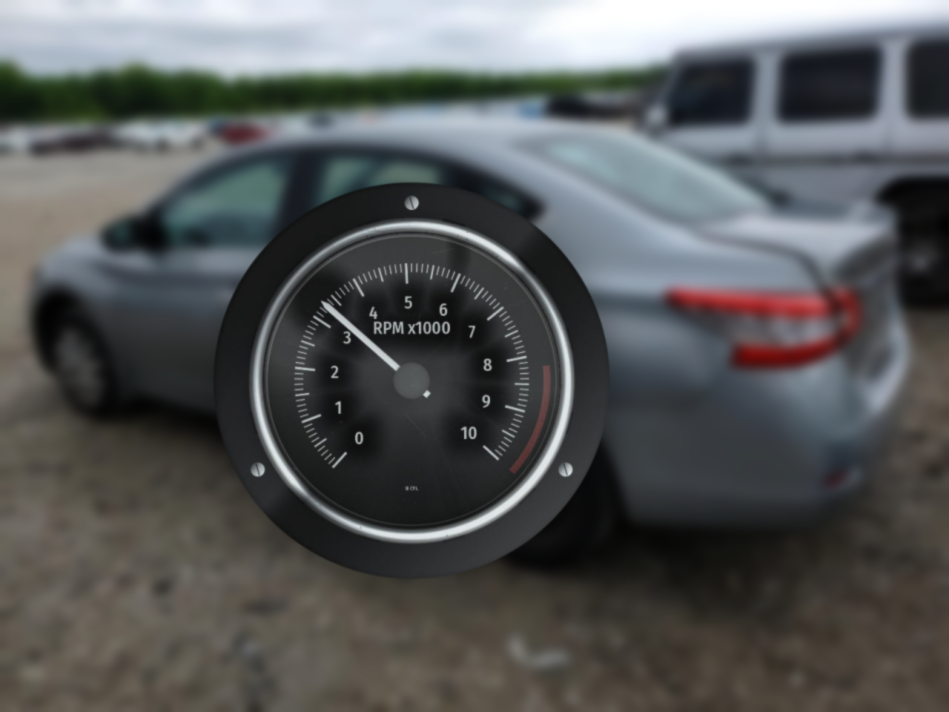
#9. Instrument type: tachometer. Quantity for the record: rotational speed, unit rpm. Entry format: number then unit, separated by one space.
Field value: 3300 rpm
